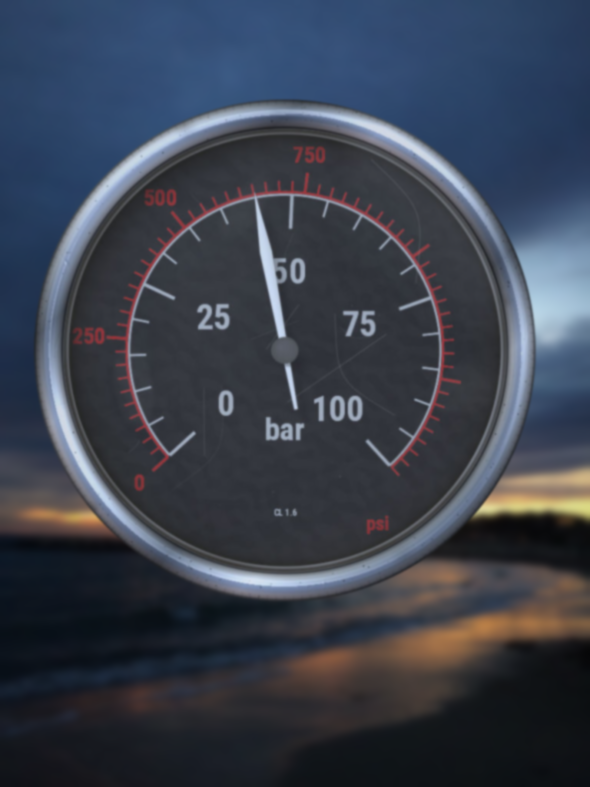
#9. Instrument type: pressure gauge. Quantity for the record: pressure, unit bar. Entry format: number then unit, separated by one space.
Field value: 45 bar
